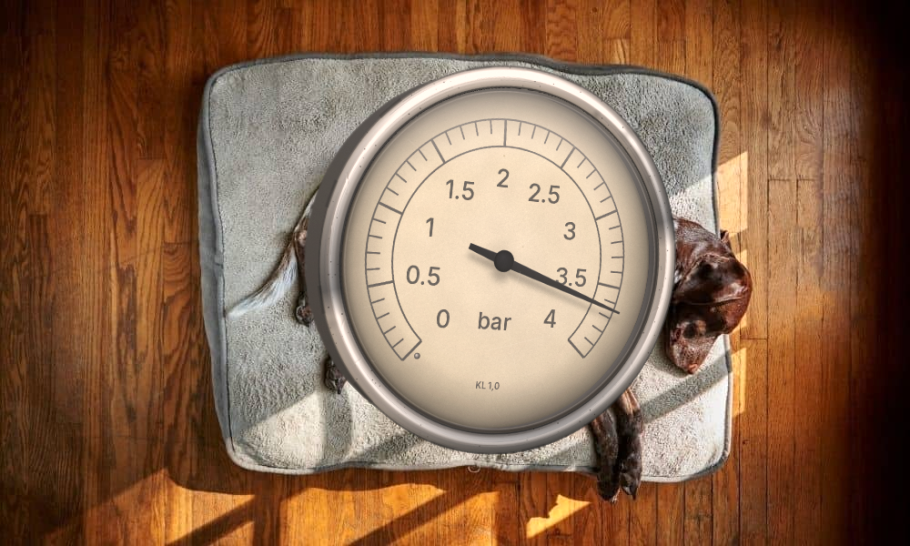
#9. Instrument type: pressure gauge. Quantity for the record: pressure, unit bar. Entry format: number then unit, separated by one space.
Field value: 3.65 bar
